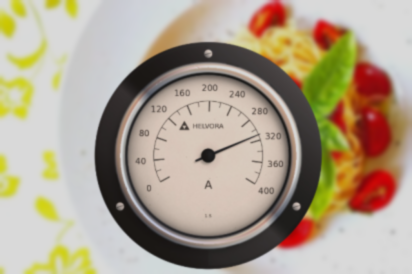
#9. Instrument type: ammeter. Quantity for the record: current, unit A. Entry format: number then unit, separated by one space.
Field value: 310 A
